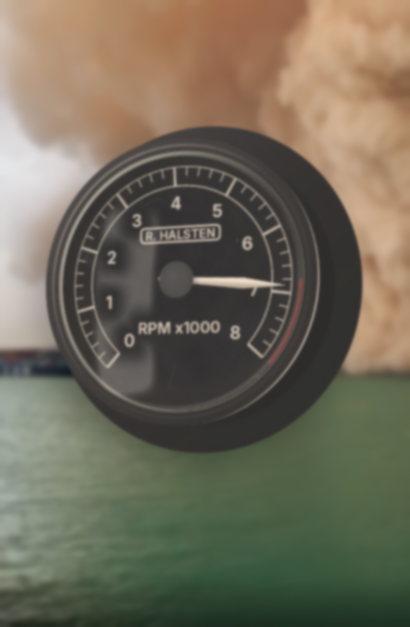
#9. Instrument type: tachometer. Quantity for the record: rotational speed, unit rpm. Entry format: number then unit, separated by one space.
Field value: 6900 rpm
